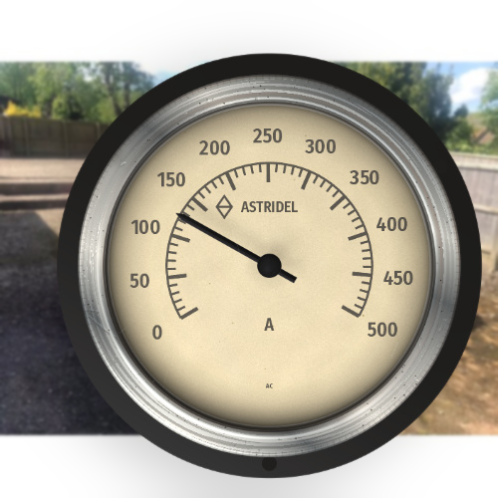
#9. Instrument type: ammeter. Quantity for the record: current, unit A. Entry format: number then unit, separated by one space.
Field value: 125 A
